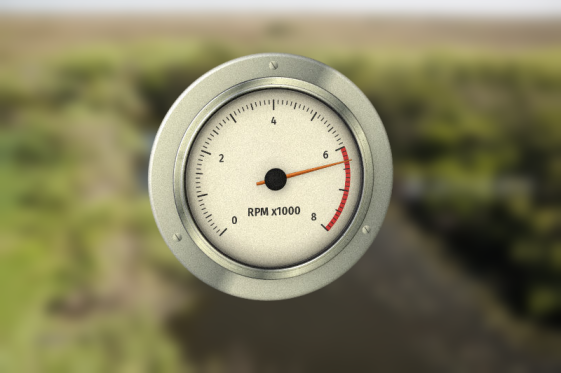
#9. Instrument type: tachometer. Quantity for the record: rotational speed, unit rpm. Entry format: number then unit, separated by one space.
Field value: 6300 rpm
